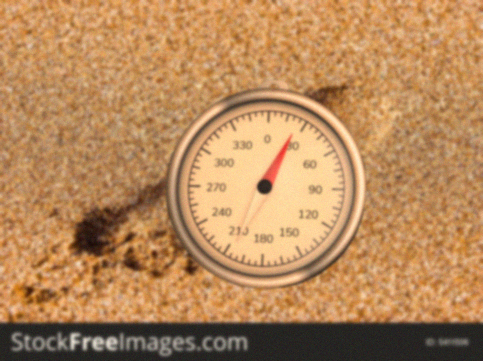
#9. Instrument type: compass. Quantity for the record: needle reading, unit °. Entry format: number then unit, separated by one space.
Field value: 25 °
